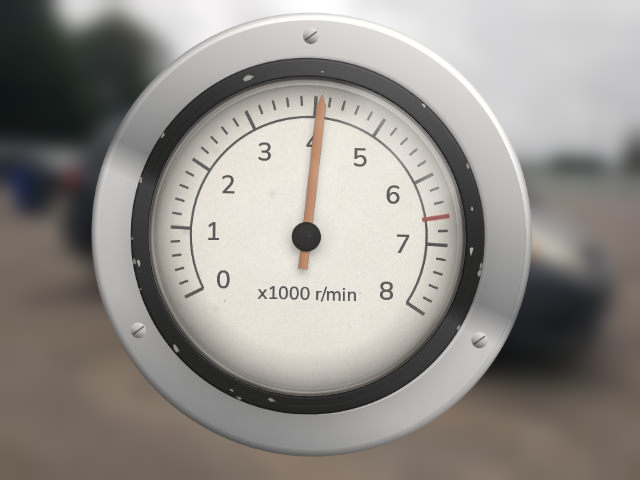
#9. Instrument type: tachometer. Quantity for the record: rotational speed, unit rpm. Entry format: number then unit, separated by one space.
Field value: 4100 rpm
